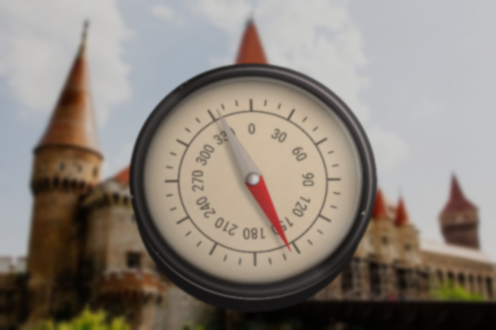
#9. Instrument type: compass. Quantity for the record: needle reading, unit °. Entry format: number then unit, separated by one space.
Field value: 155 °
